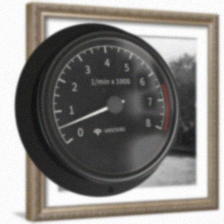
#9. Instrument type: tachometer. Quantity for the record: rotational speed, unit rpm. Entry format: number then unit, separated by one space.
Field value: 500 rpm
